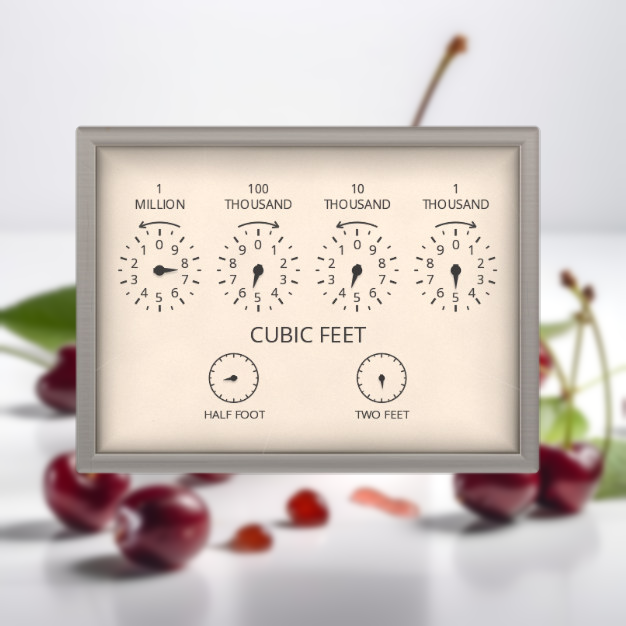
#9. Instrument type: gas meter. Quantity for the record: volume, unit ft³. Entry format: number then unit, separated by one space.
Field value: 754500 ft³
